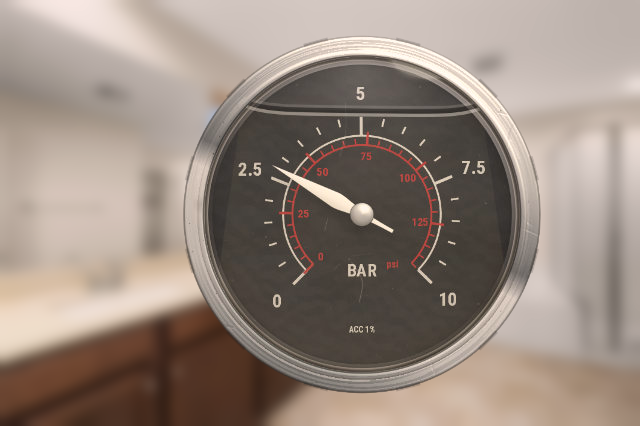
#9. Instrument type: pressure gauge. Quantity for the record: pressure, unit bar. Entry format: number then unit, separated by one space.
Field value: 2.75 bar
